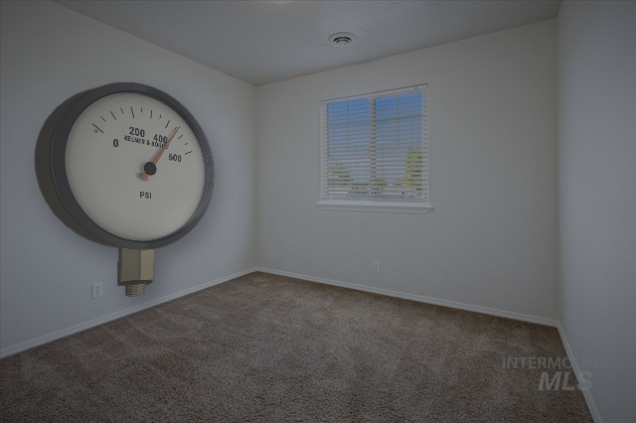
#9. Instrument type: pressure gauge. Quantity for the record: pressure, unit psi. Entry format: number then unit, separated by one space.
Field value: 450 psi
